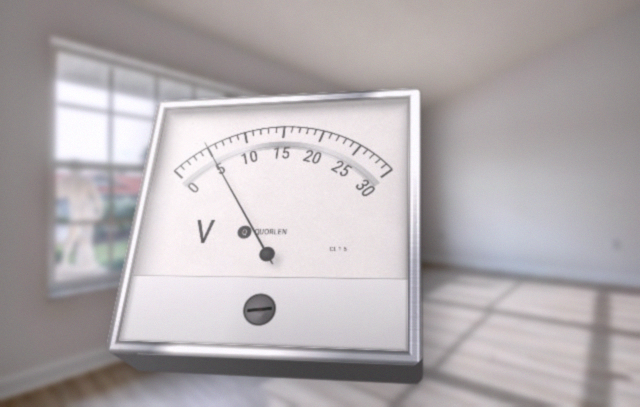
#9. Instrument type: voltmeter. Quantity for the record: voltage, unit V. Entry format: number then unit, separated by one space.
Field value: 5 V
